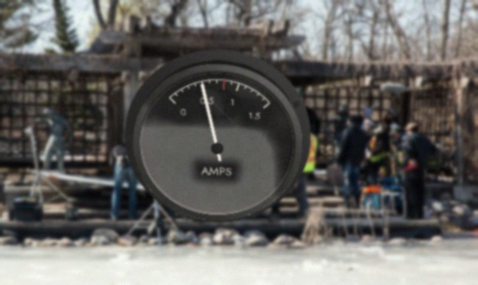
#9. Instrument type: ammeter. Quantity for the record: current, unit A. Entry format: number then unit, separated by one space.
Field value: 0.5 A
